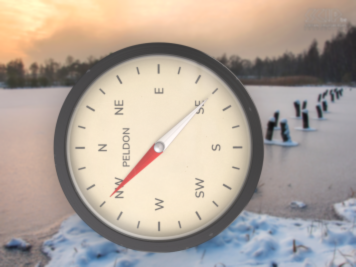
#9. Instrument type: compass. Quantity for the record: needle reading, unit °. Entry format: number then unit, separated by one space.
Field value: 315 °
